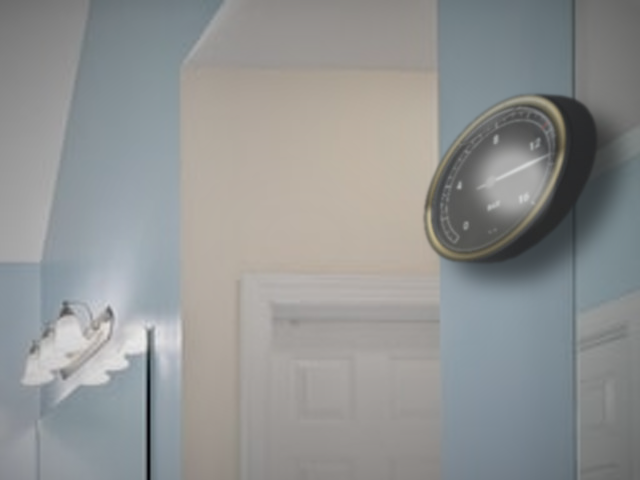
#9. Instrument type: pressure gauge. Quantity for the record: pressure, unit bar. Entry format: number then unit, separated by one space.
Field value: 13.5 bar
